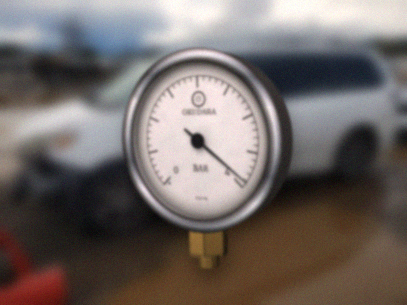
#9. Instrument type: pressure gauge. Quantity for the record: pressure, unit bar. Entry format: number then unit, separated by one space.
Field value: 3.9 bar
